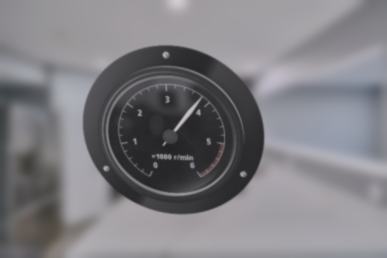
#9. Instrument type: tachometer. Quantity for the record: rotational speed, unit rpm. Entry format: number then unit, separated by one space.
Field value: 3800 rpm
